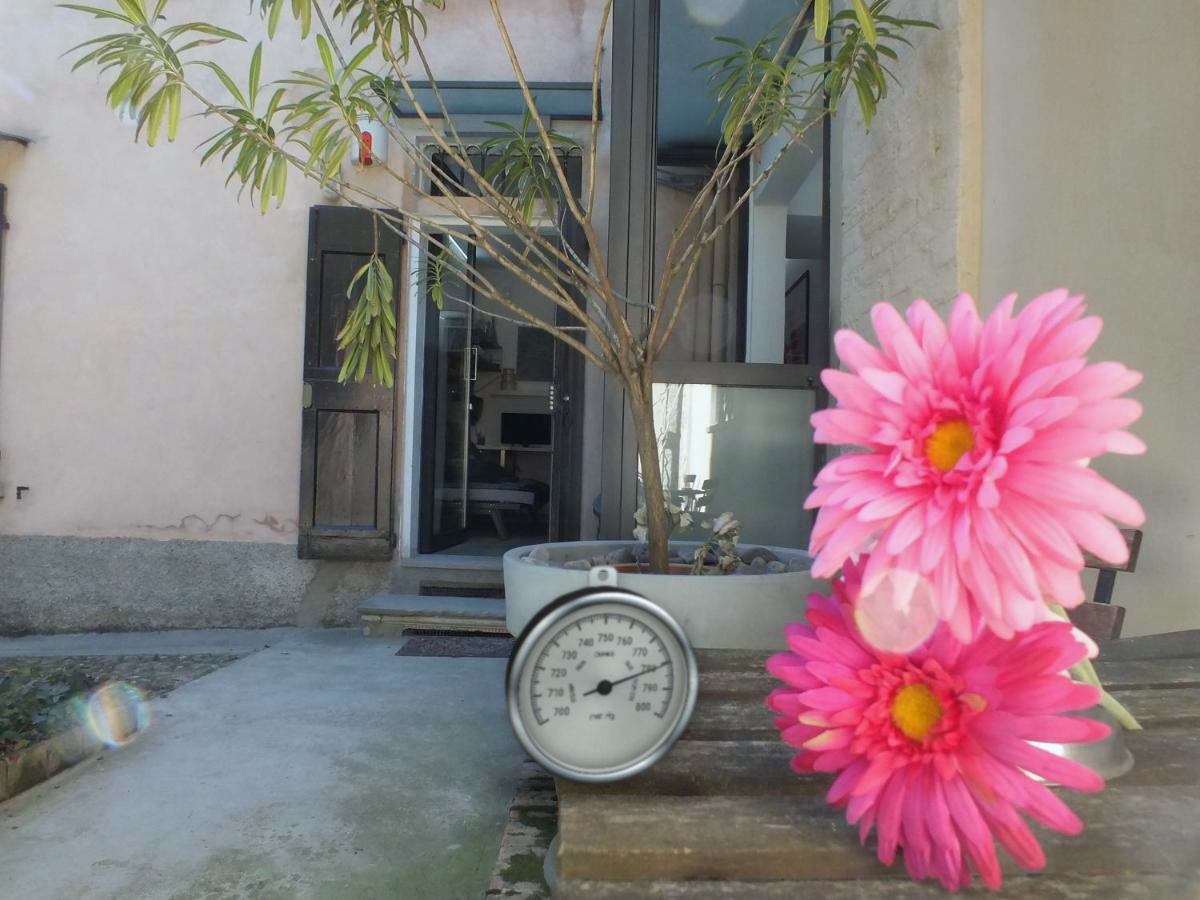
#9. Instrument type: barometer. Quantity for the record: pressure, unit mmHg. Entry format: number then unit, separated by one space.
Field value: 780 mmHg
